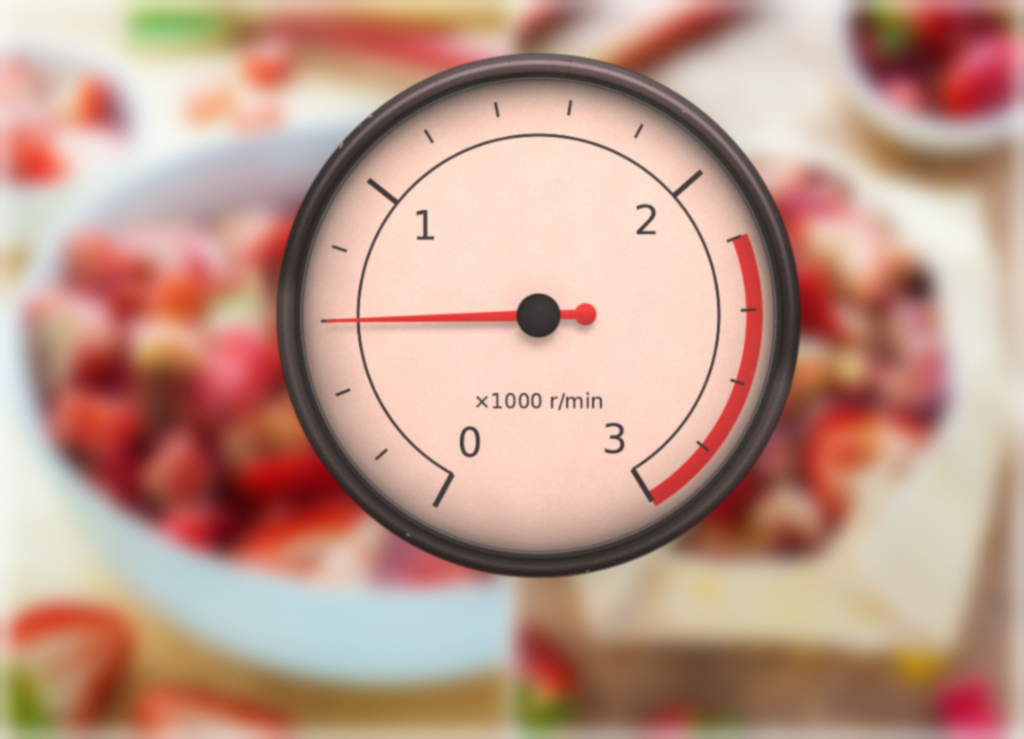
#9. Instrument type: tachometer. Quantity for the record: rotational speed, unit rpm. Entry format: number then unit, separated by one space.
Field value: 600 rpm
